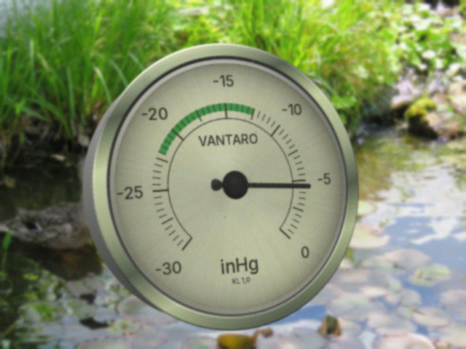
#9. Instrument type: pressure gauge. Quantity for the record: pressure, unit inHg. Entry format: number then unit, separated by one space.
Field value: -4.5 inHg
